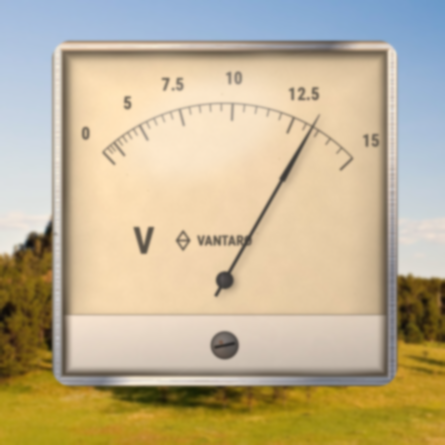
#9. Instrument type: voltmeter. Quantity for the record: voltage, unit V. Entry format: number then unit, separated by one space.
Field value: 13.25 V
